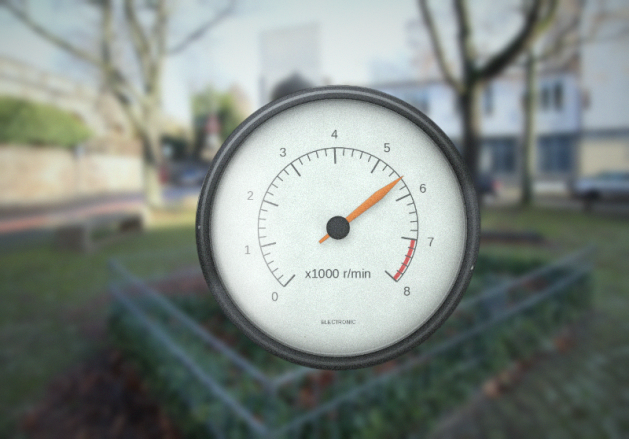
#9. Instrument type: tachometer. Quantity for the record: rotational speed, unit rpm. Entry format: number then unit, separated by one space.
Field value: 5600 rpm
